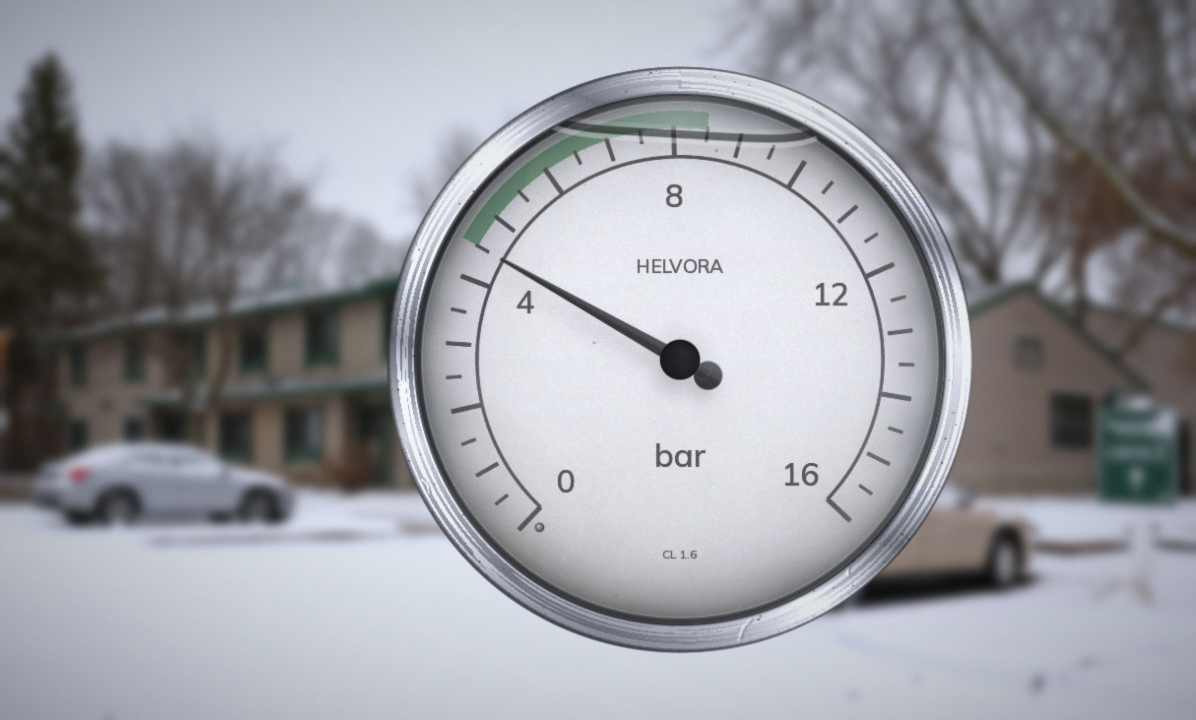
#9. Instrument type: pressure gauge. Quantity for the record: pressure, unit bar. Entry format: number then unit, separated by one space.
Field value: 4.5 bar
